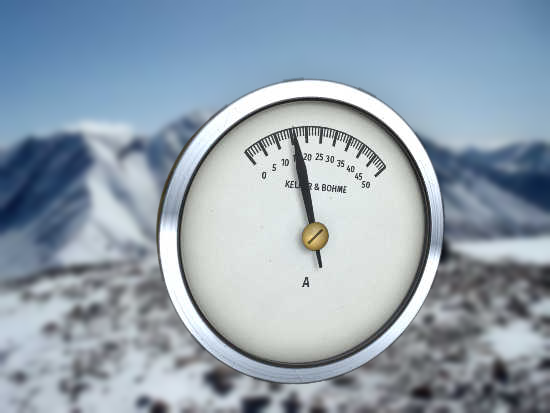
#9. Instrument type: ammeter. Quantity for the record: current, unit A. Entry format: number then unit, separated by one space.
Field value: 15 A
